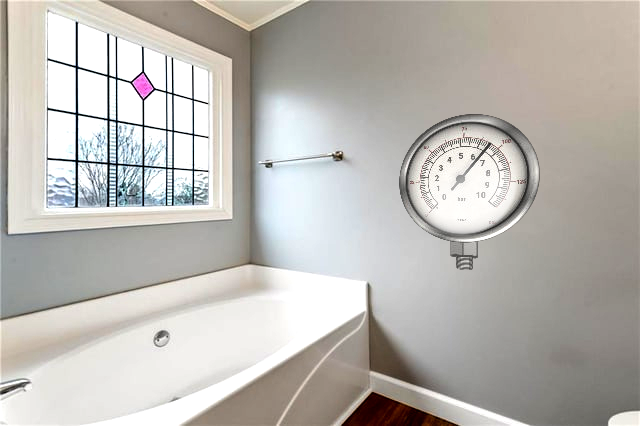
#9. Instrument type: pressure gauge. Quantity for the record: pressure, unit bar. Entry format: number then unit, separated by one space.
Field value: 6.5 bar
